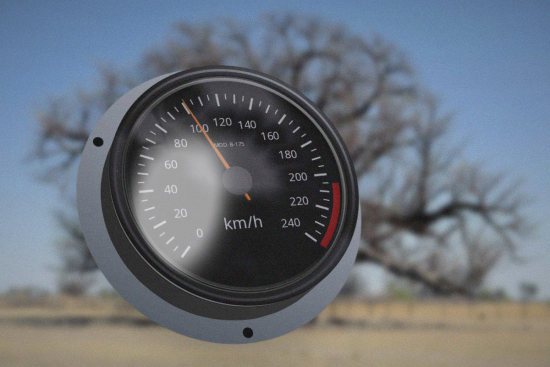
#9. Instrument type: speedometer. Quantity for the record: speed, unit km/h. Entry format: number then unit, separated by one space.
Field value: 100 km/h
